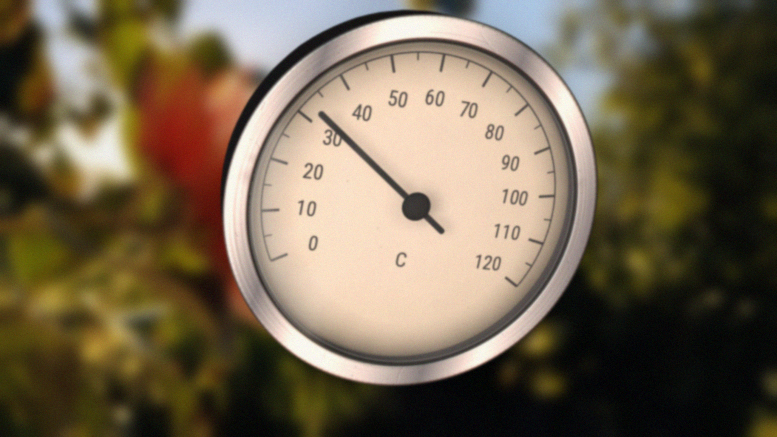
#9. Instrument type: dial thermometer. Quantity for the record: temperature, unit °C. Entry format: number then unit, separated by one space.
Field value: 32.5 °C
